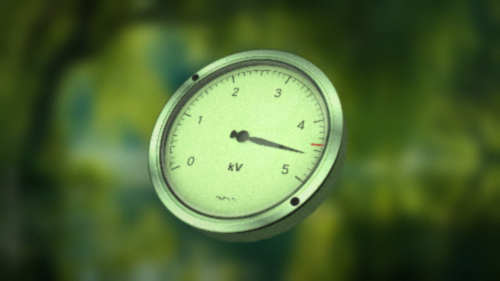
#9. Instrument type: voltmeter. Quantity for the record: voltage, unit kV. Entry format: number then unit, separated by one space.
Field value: 4.6 kV
